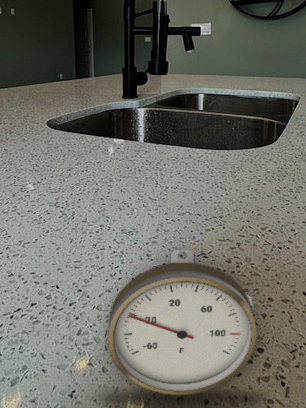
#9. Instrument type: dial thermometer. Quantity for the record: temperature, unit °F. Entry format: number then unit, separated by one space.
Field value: -20 °F
